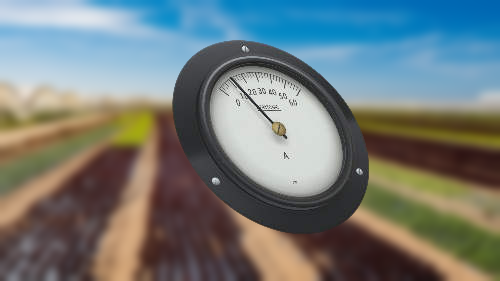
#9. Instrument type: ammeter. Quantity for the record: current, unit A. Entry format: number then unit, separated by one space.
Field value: 10 A
